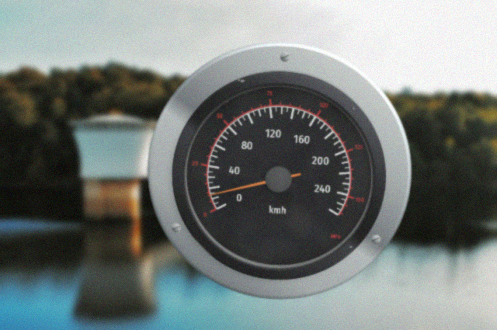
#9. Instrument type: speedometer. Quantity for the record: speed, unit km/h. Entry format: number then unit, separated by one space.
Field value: 15 km/h
